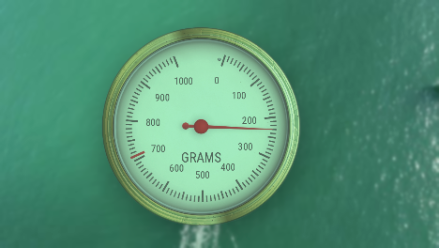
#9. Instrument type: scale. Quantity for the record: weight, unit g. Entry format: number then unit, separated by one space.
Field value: 230 g
